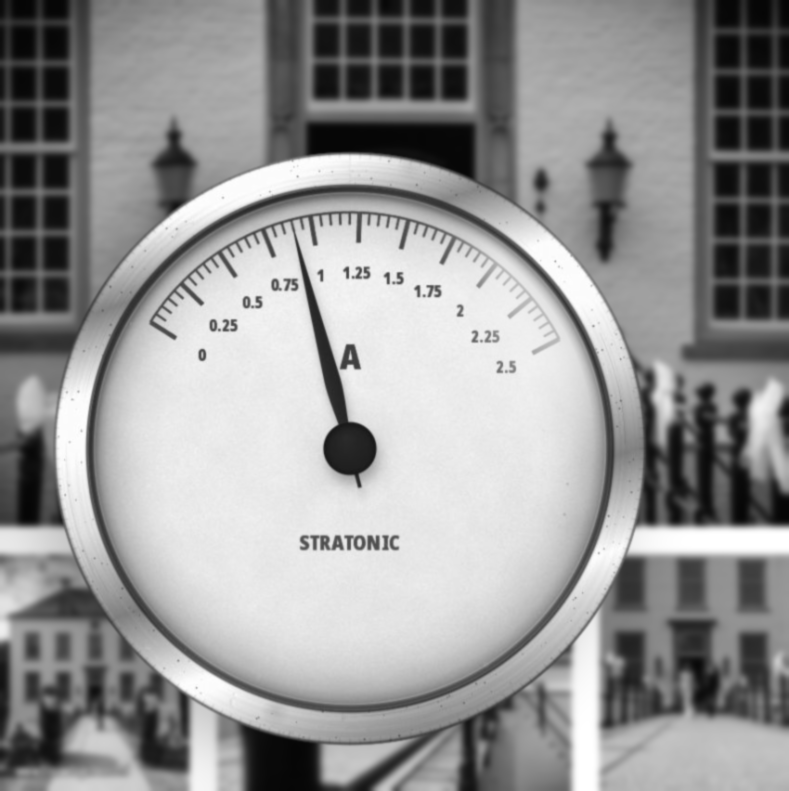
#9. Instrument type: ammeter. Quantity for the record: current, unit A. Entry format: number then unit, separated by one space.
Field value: 0.9 A
